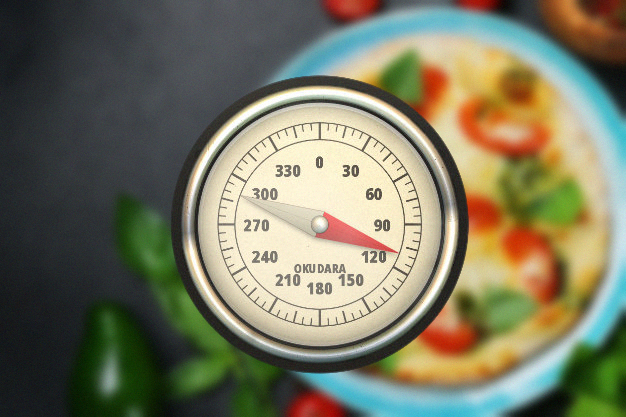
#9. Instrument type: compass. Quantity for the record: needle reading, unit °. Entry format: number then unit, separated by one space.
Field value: 110 °
